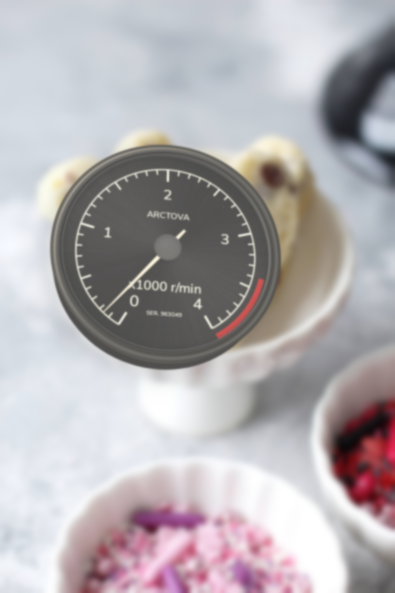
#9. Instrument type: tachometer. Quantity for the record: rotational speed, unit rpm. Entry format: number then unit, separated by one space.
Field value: 150 rpm
